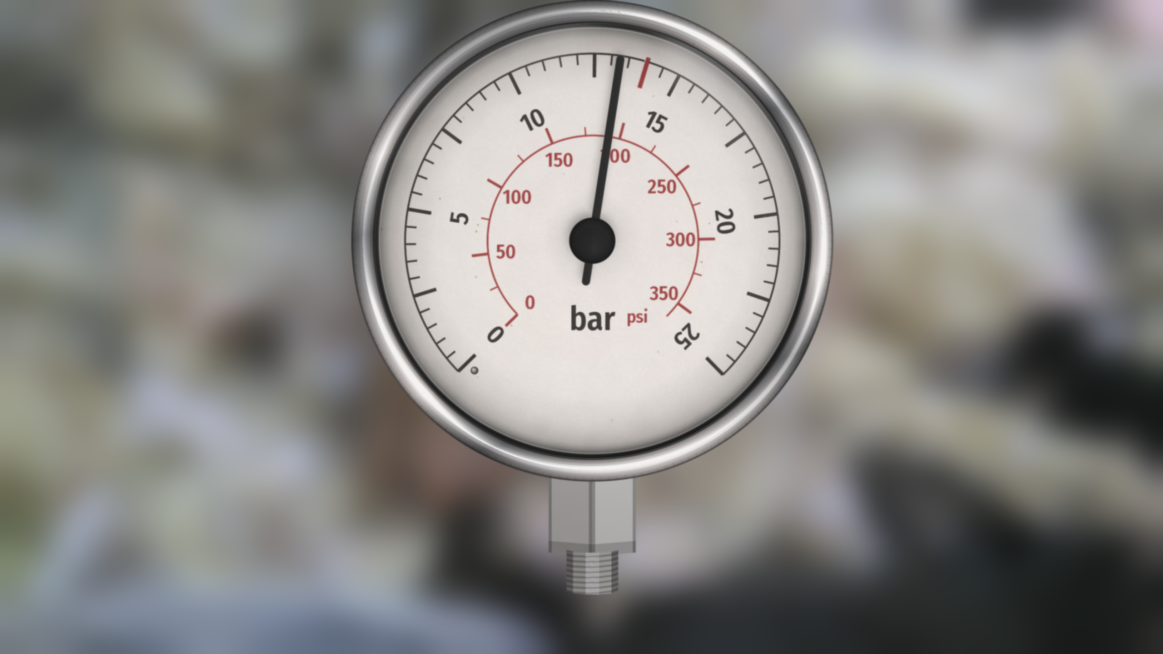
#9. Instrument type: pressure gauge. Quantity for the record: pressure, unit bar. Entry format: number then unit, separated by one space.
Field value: 13.25 bar
